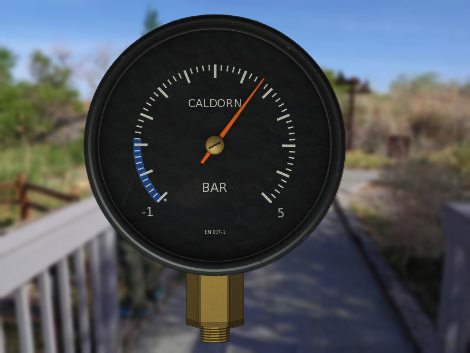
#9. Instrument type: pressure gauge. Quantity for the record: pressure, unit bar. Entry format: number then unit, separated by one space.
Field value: 2.8 bar
